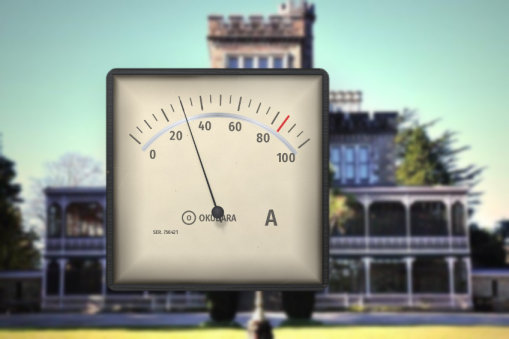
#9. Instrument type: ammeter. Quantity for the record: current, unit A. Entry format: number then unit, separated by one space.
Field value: 30 A
